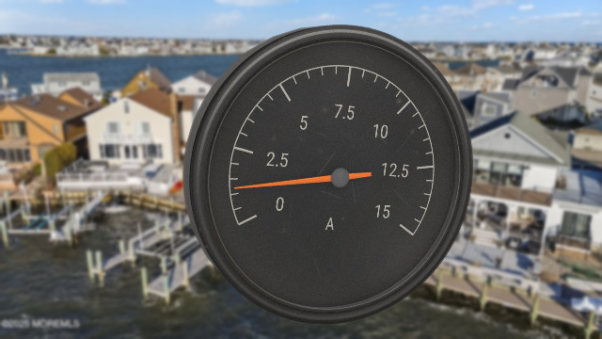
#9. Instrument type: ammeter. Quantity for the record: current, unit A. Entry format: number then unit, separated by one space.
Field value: 1.25 A
